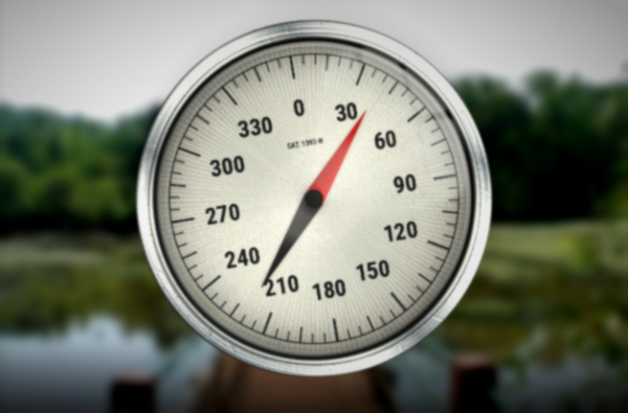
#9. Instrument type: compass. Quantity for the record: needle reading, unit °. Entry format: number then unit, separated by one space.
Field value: 40 °
